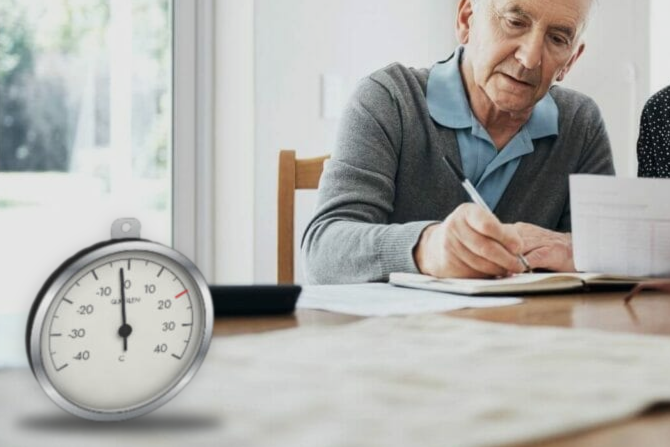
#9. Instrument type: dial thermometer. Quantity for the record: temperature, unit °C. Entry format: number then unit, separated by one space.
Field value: -2.5 °C
